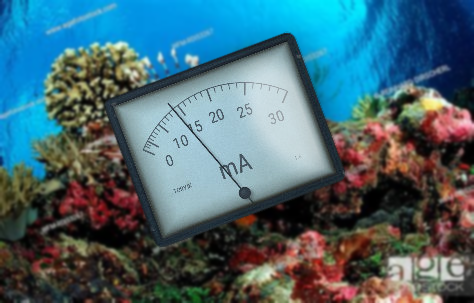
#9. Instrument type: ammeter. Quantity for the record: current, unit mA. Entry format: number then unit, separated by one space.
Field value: 14 mA
